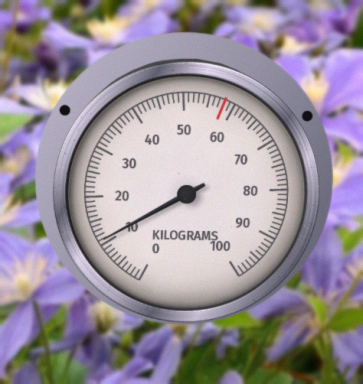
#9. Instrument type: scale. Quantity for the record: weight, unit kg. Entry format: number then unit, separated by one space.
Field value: 11 kg
